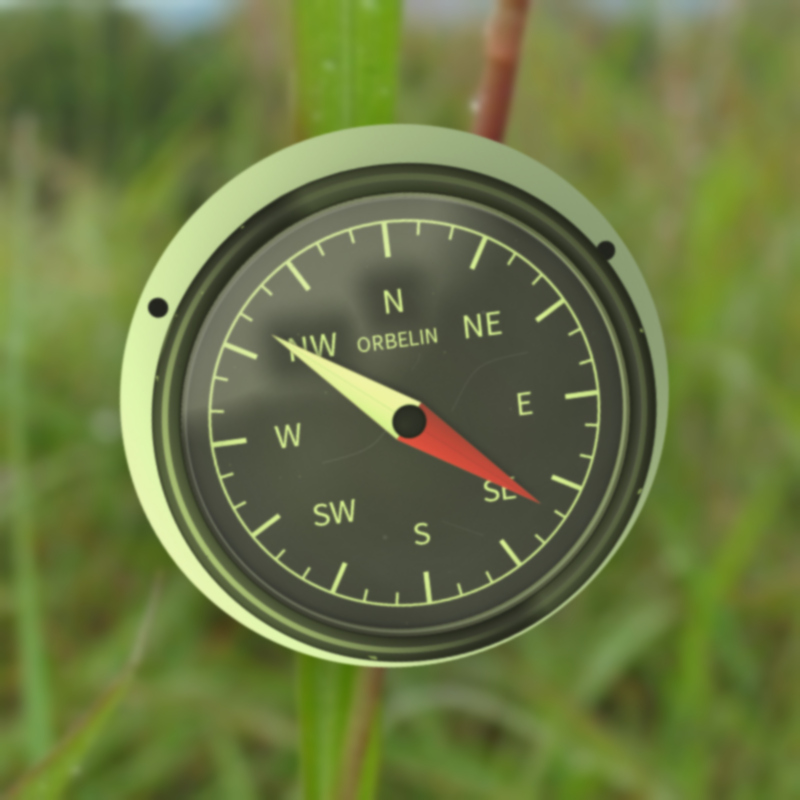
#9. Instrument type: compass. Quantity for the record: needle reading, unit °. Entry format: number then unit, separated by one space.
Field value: 130 °
